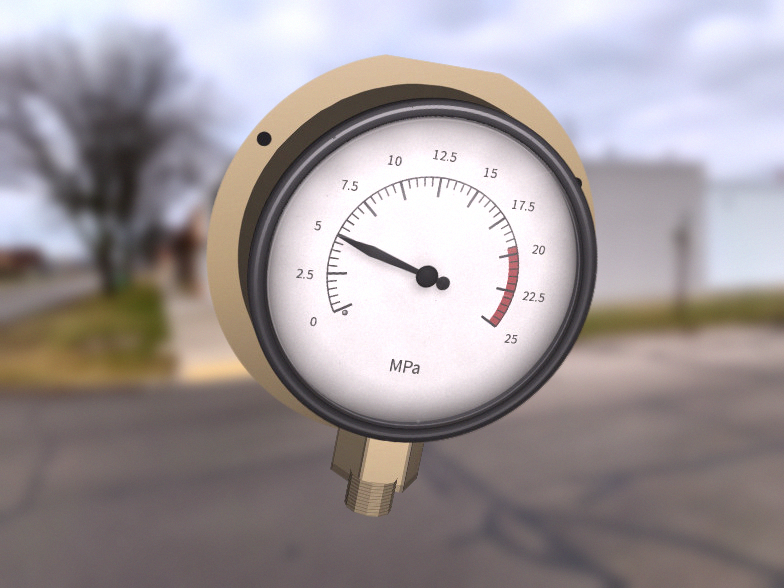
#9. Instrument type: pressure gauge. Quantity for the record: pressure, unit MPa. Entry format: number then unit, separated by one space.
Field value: 5 MPa
